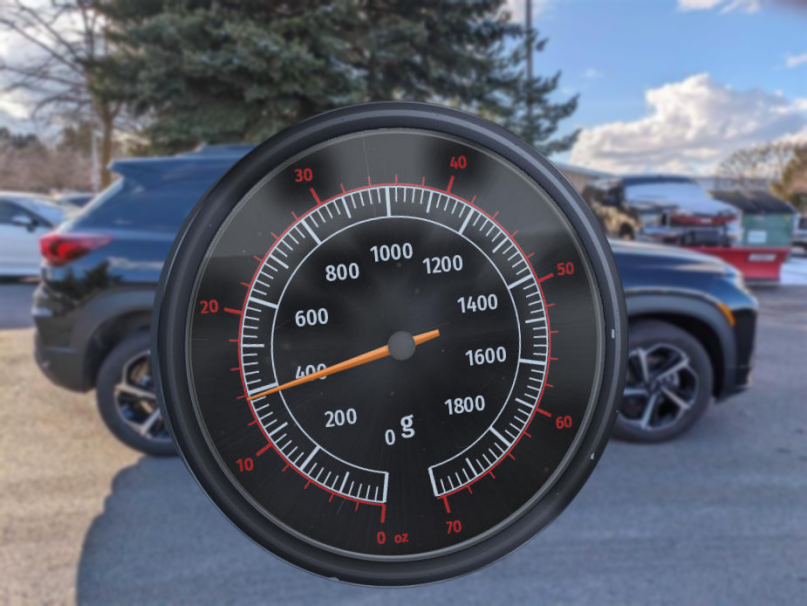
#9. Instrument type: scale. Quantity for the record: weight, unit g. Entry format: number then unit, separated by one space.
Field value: 390 g
